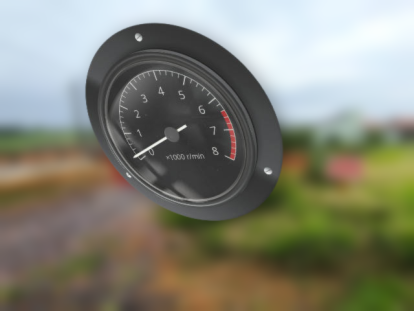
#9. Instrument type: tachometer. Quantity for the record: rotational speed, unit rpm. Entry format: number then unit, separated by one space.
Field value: 200 rpm
